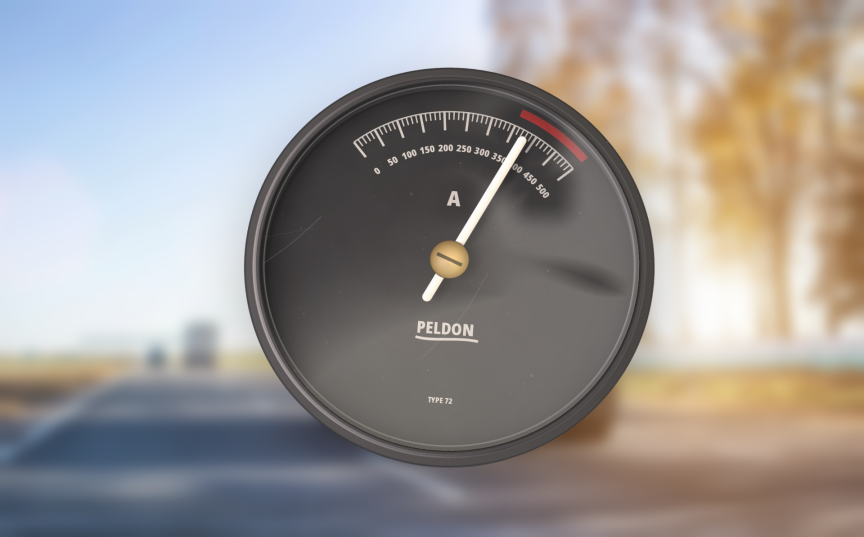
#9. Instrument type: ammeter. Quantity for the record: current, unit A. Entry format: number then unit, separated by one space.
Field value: 380 A
